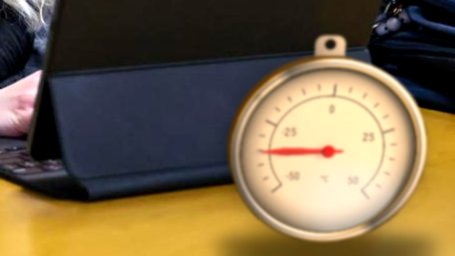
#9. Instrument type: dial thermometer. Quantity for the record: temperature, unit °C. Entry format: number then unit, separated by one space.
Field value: -35 °C
